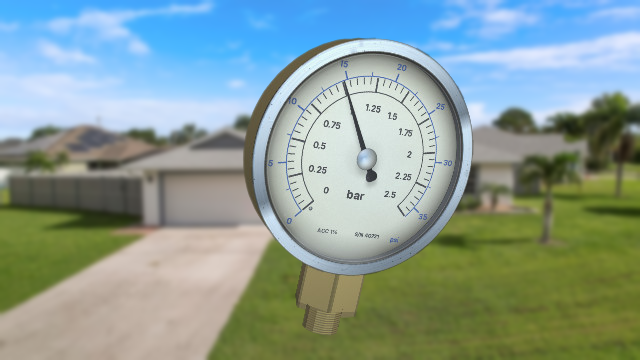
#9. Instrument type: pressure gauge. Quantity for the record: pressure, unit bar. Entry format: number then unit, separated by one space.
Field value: 1 bar
